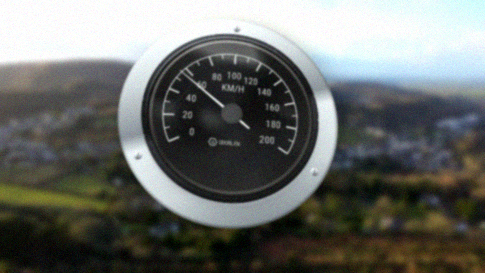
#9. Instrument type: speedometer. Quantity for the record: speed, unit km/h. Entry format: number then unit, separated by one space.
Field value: 55 km/h
